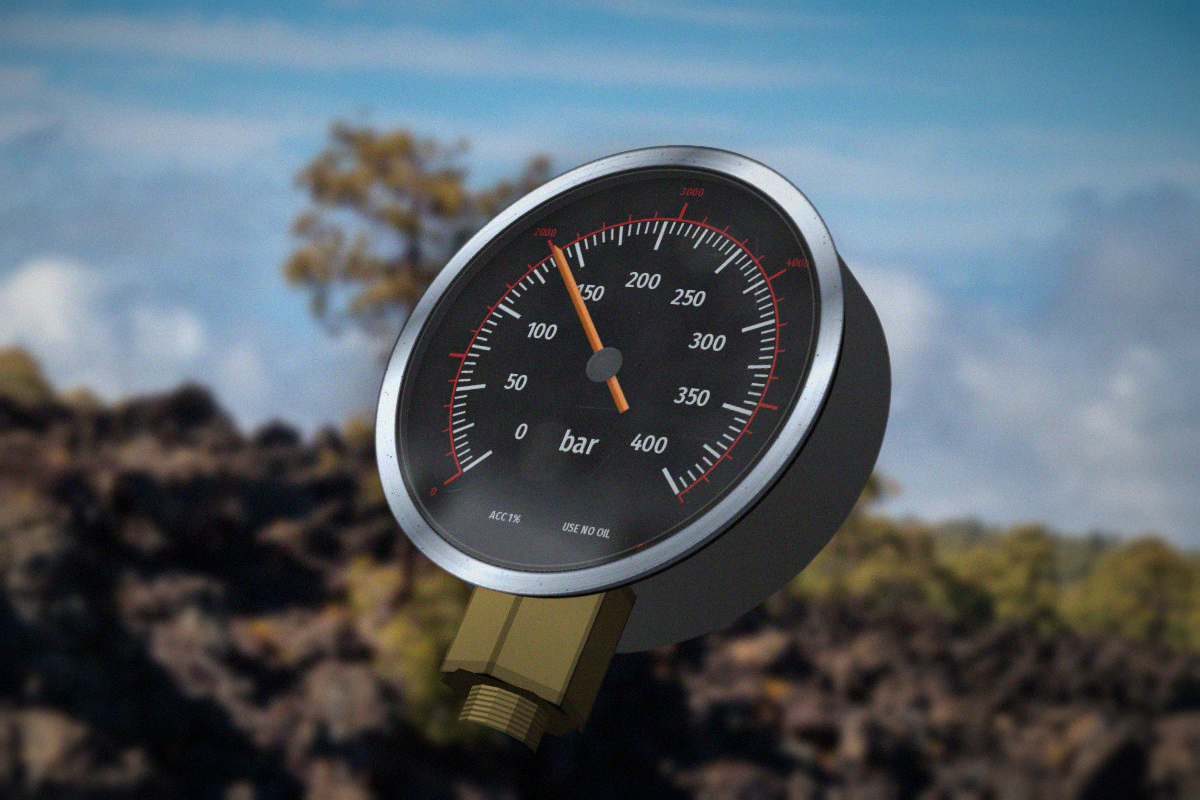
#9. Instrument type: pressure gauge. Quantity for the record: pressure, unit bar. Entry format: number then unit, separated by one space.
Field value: 140 bar
